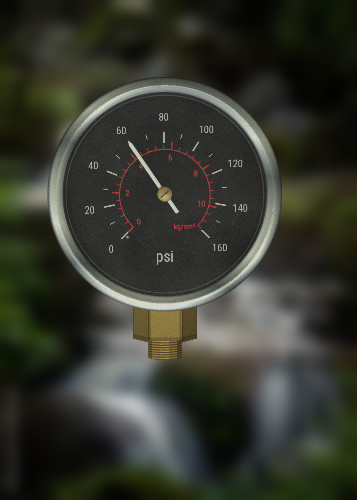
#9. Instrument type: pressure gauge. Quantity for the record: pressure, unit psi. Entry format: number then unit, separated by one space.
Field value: 60 psi
